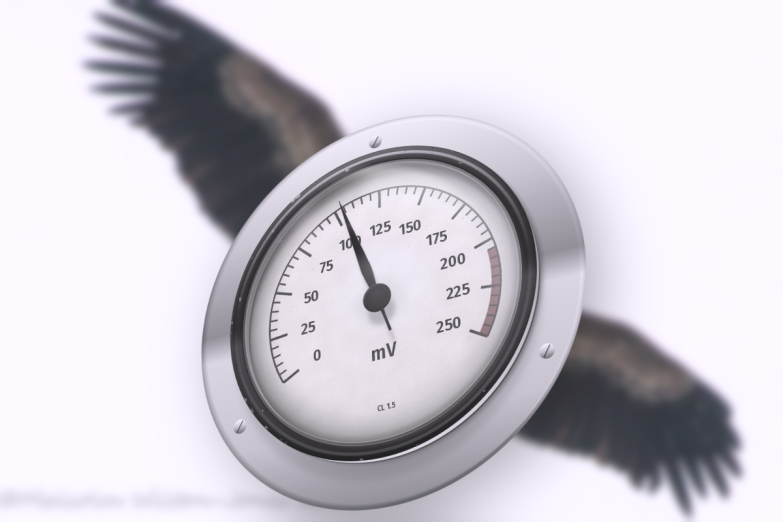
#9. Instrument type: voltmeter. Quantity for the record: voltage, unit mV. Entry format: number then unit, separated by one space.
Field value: 105 mV
